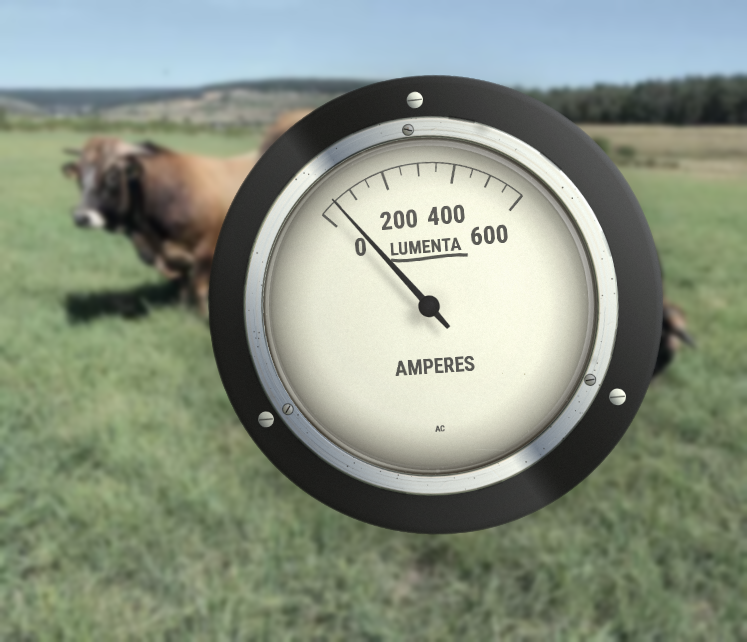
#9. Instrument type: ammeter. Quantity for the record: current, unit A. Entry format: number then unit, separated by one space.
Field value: 50 A
